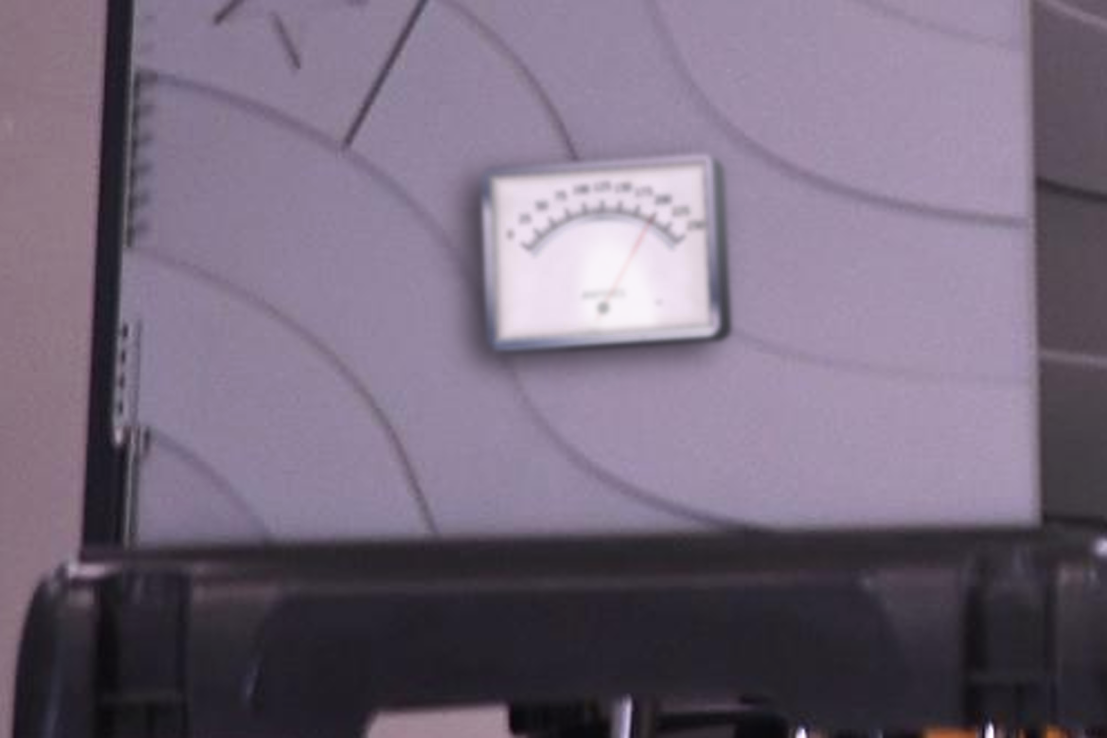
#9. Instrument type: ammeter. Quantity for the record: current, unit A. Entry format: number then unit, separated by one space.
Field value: 200 A
